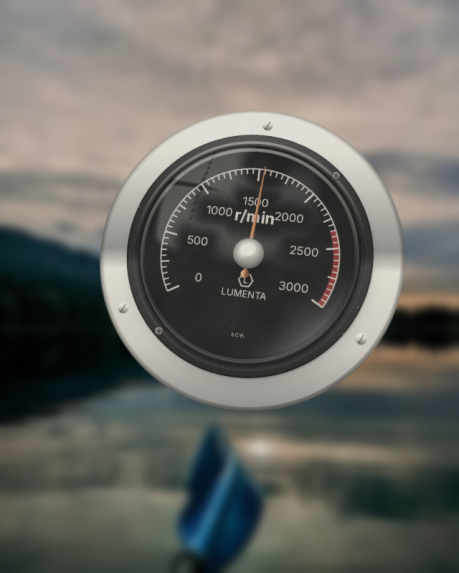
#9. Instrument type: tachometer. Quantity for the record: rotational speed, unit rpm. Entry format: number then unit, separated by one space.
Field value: 1550 rpm
